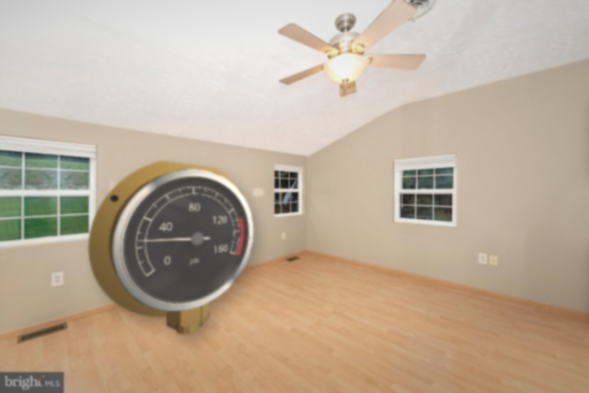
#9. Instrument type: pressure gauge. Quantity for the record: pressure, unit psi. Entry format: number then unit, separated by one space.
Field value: 25 psi
